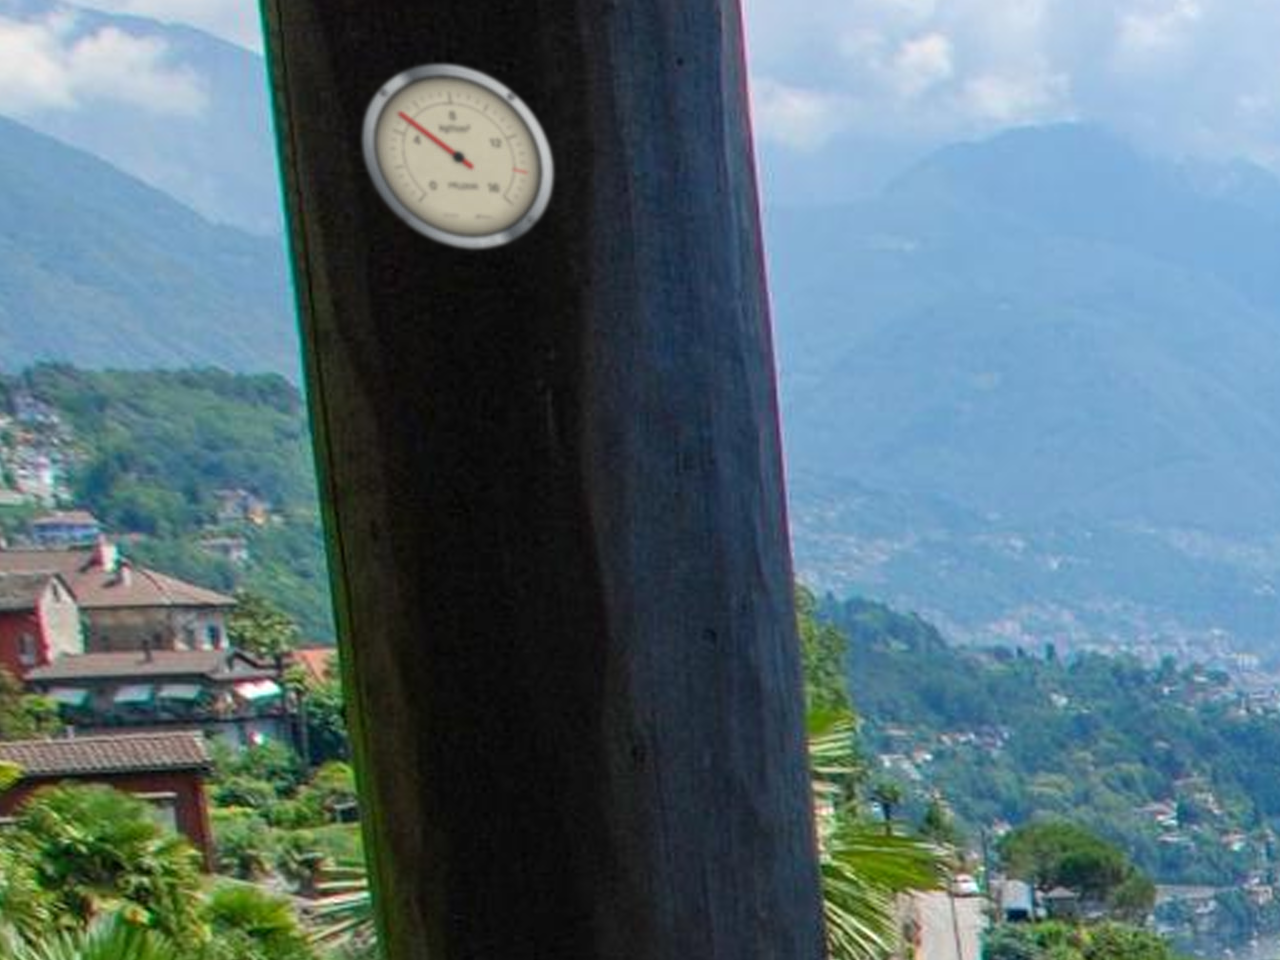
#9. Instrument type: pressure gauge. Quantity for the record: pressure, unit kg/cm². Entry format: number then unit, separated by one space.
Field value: 5 kg/cm²
